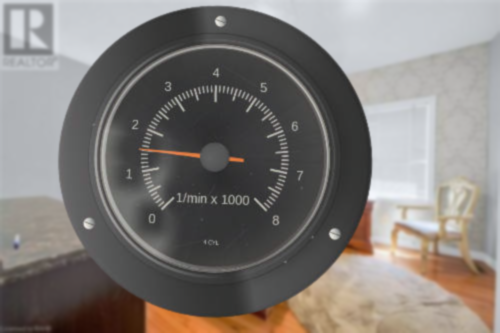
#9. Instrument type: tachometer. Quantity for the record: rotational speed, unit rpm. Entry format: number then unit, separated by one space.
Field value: 1500 rpm
